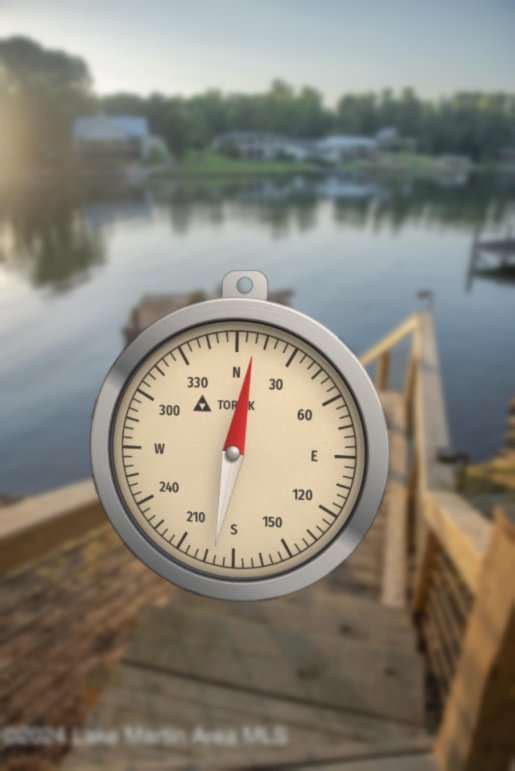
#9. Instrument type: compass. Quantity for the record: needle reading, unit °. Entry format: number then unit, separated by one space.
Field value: 10 °
